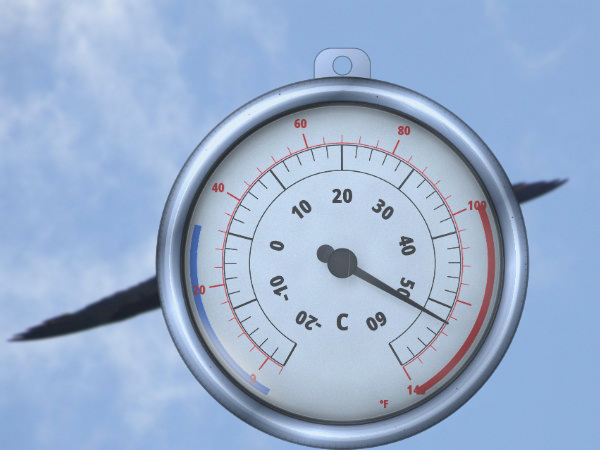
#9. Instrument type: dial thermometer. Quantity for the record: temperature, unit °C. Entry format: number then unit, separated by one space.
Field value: 52 °C
